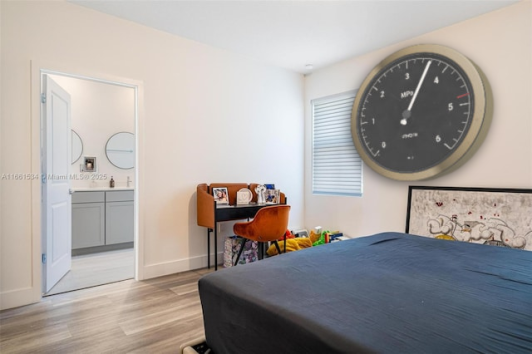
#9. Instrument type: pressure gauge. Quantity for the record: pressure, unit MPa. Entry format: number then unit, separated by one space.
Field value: 3.6 MPa
